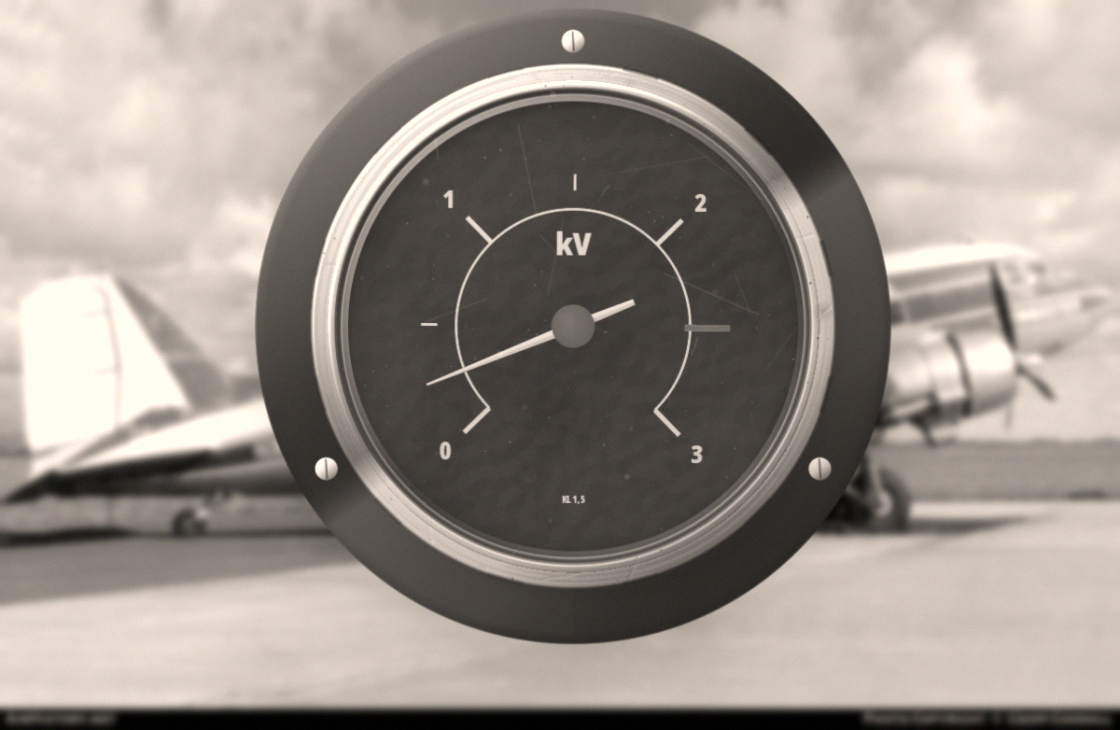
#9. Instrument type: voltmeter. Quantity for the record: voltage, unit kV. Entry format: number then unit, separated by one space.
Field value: 0.25 kV
